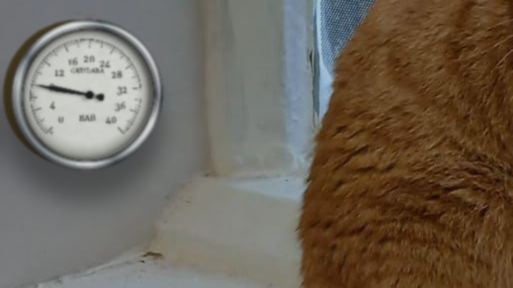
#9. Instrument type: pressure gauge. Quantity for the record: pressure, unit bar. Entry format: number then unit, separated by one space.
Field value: 8 bar
